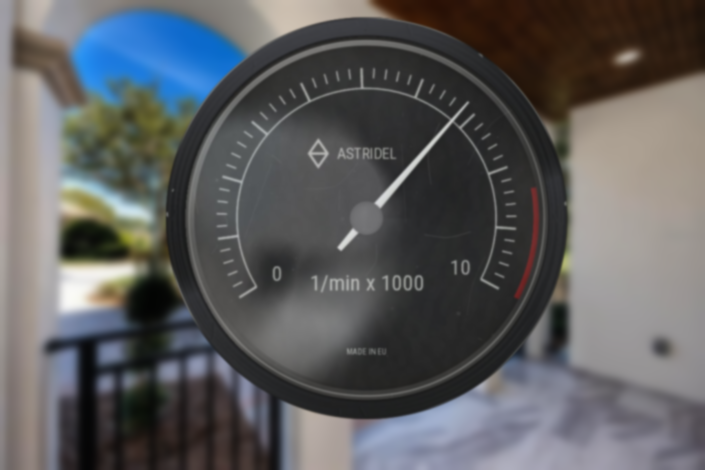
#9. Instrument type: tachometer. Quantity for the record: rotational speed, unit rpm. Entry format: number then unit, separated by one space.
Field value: 6800 rpm
